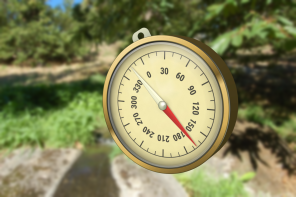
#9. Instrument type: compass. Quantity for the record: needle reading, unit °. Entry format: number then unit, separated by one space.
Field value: 165 °
